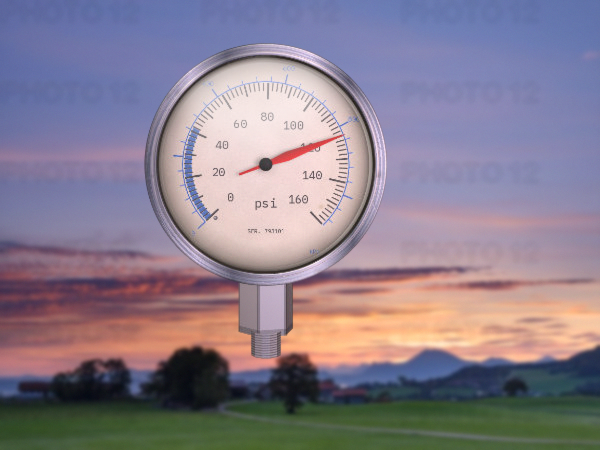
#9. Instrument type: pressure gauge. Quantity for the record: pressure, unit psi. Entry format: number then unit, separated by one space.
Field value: 120 psi
